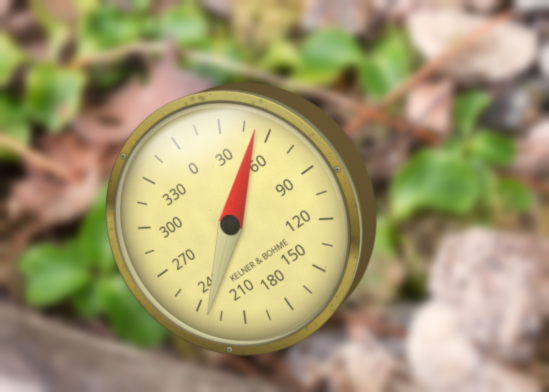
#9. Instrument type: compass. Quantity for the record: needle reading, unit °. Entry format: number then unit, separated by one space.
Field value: 52.5 °
